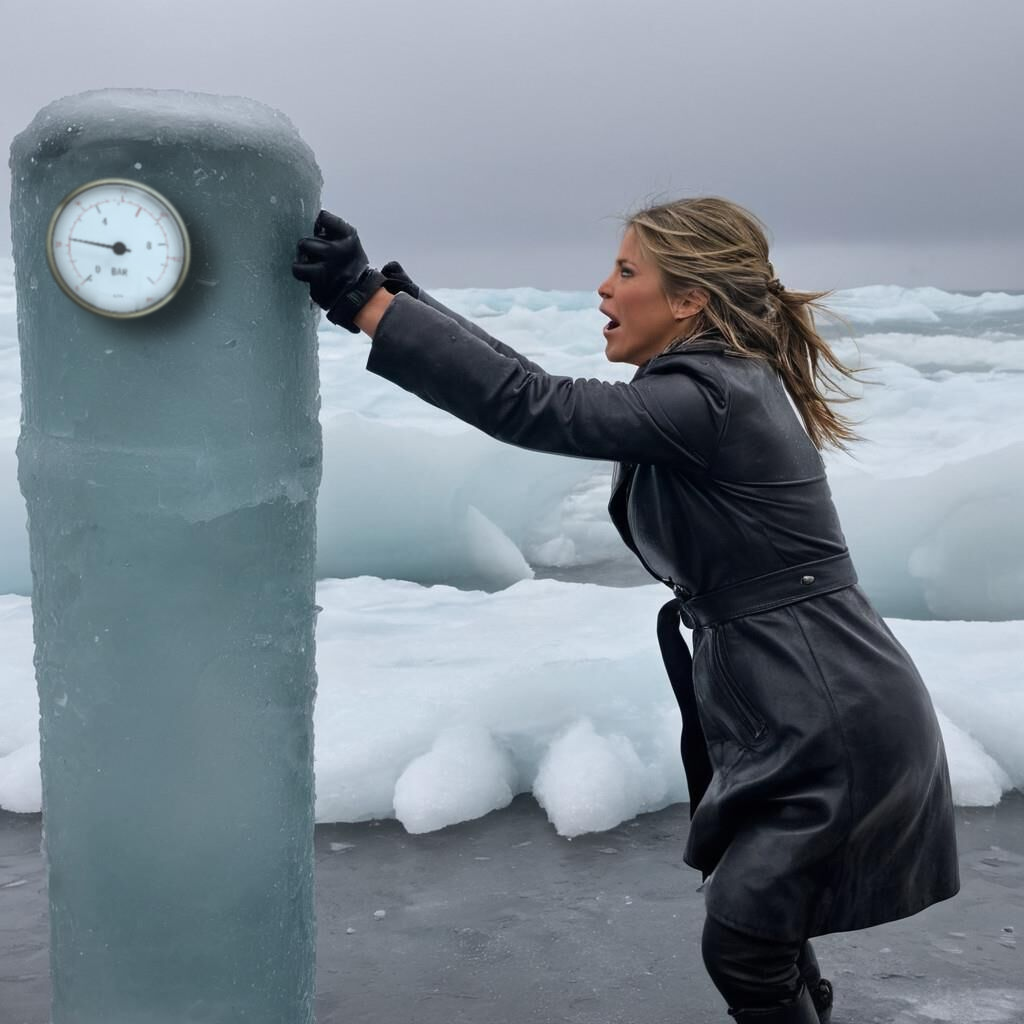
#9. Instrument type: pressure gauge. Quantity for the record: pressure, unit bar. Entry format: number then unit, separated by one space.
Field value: 2 bar
